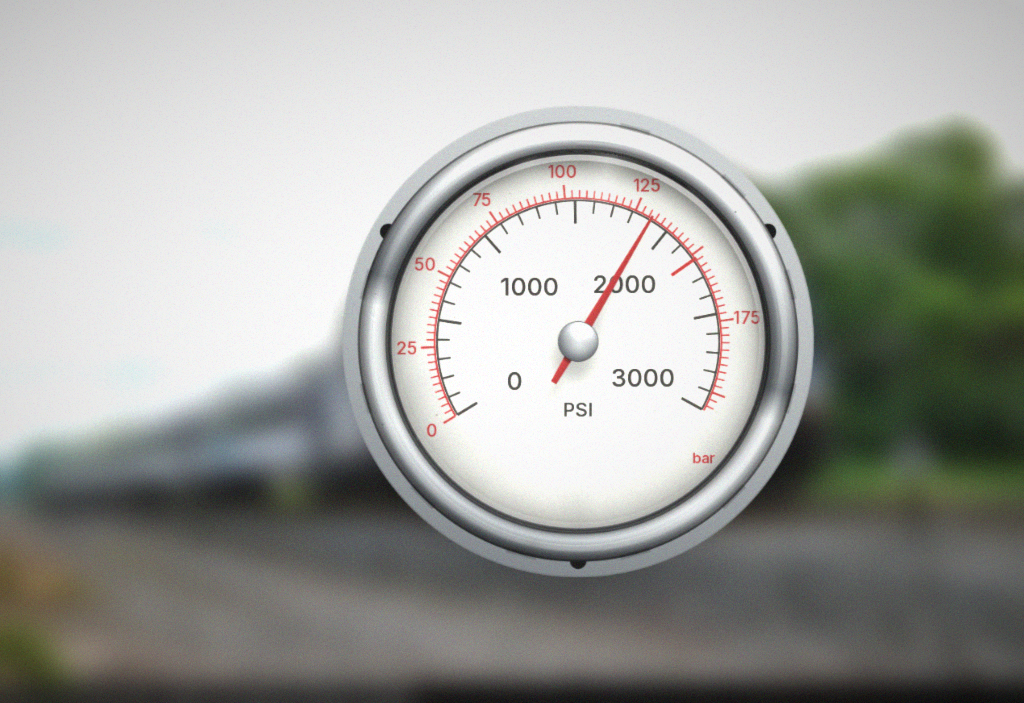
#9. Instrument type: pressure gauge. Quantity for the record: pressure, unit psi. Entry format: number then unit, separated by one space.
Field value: 1900 psi
